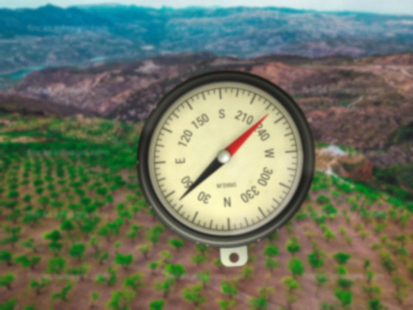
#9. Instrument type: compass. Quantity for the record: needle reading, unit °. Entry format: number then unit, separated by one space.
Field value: 230 °
